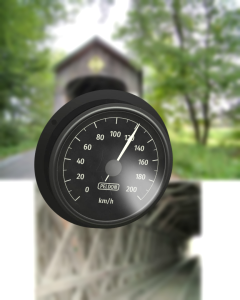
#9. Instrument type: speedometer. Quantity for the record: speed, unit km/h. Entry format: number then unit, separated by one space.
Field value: 120 km/h
